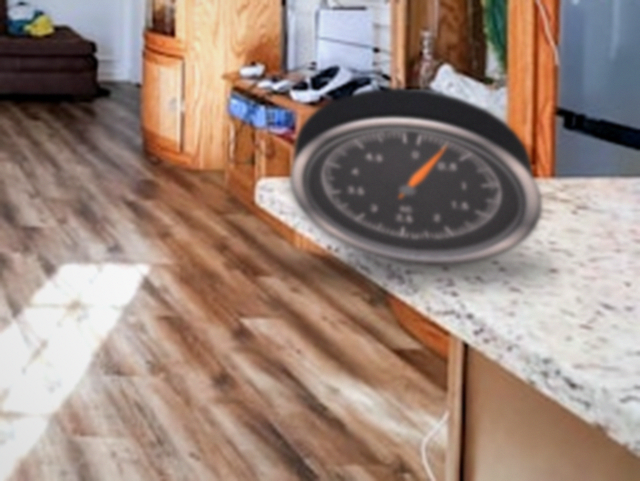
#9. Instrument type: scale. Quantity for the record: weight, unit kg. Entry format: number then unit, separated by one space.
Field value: 0.25 kg
